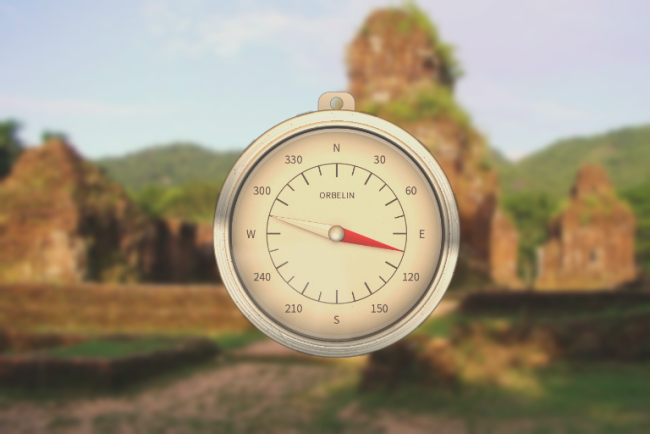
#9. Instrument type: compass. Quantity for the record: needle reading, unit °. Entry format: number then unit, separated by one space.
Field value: 105 °
